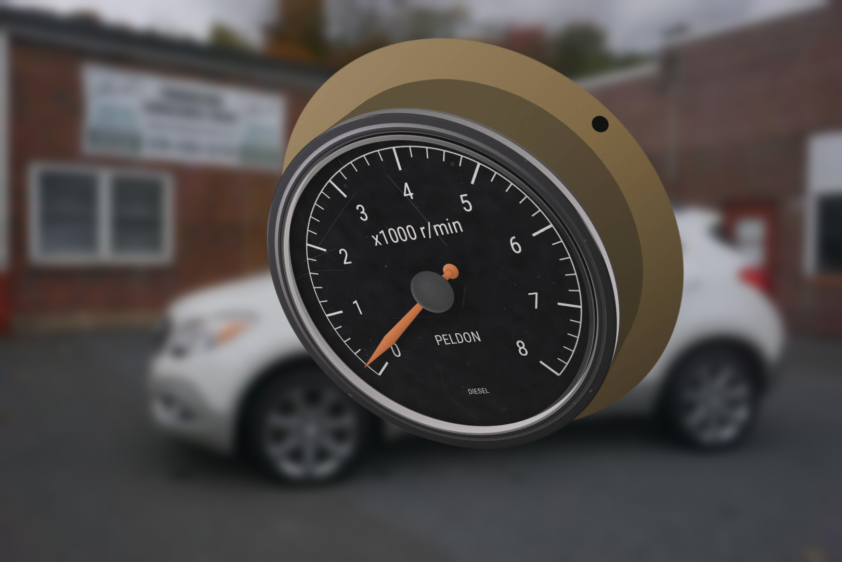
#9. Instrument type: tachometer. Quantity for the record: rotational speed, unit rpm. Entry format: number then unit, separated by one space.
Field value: 200 rpm
